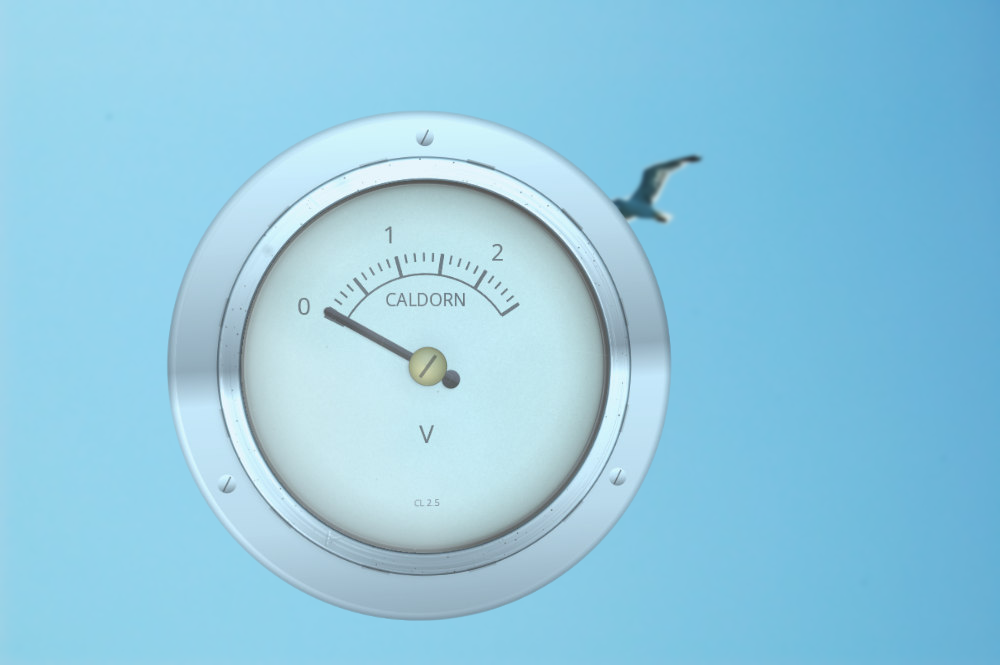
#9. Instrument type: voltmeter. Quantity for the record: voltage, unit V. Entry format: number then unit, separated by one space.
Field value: 0.05 V
